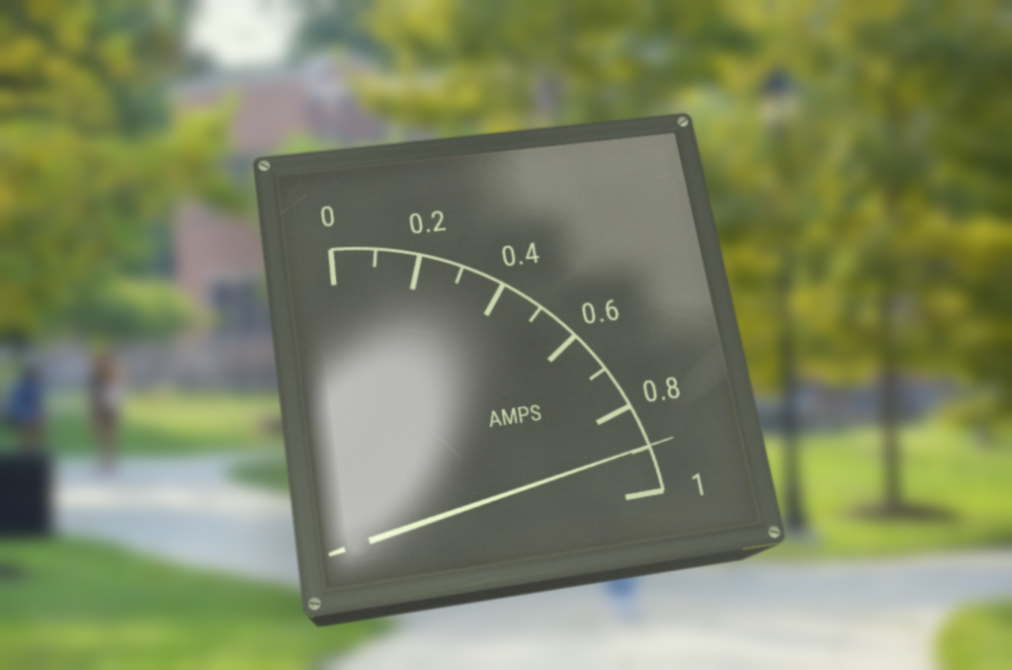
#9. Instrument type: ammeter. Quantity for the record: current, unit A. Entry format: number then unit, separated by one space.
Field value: 0.9 A
